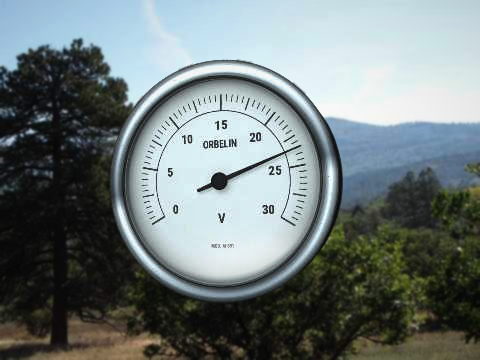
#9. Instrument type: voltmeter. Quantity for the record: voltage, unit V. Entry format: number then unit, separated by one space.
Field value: 23.5 V
